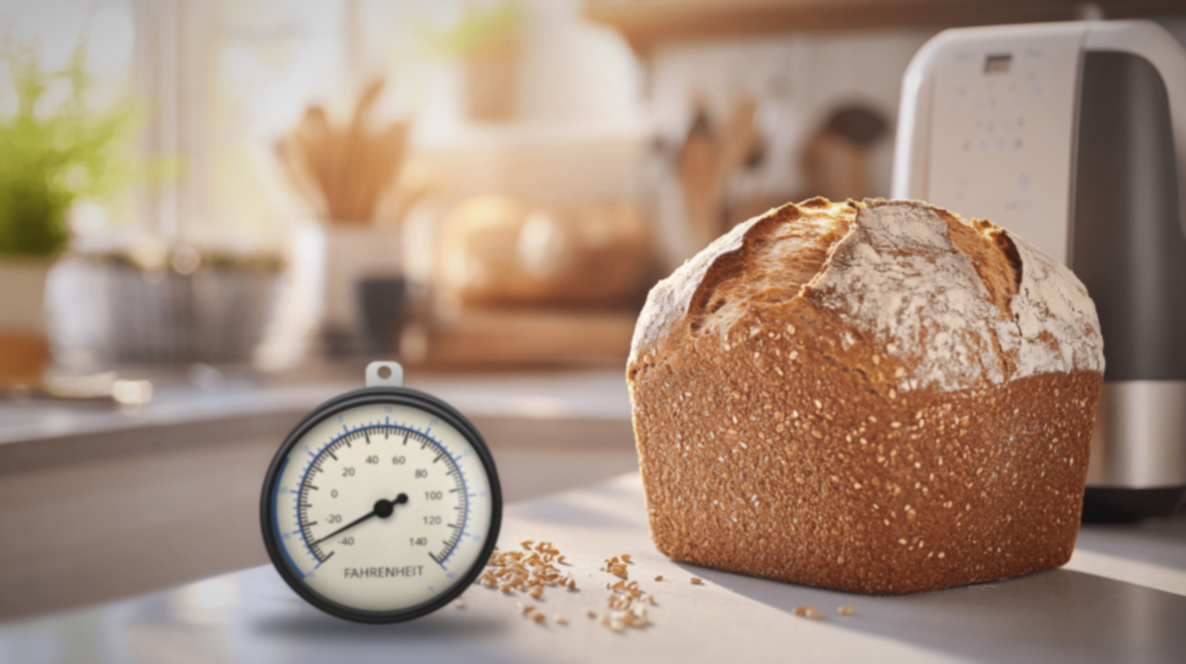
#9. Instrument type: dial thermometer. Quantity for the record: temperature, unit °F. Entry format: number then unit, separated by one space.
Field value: -30 °F
